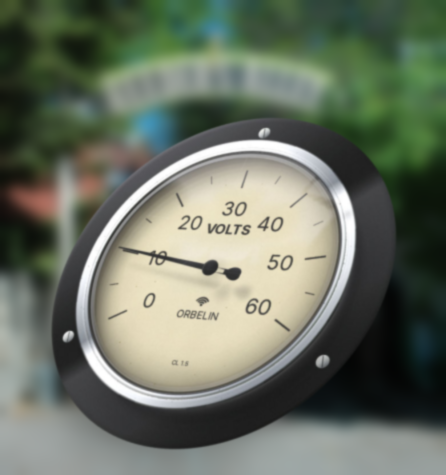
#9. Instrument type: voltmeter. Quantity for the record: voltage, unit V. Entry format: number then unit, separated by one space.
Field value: 10 V
